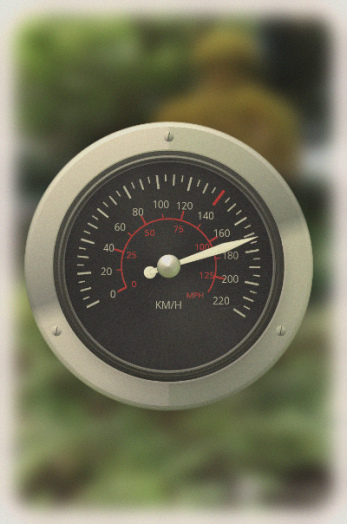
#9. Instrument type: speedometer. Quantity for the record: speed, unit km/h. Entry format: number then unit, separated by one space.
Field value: 172.5 km/h
